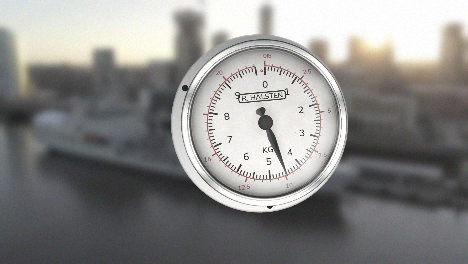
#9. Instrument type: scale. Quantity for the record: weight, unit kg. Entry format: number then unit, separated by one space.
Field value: 4.5 kg
